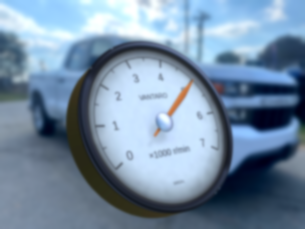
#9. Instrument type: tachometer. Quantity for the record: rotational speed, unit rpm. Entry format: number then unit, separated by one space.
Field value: 5000 rpm
